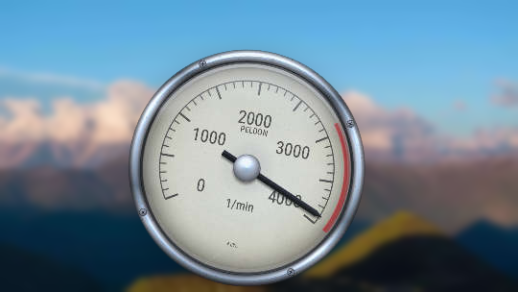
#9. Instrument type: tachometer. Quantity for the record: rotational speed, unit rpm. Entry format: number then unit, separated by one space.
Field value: 3900 rpm
